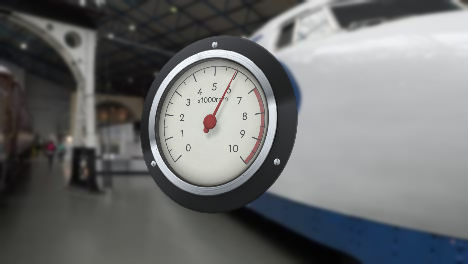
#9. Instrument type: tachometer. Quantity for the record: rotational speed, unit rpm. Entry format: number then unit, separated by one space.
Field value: 6000 rpm
